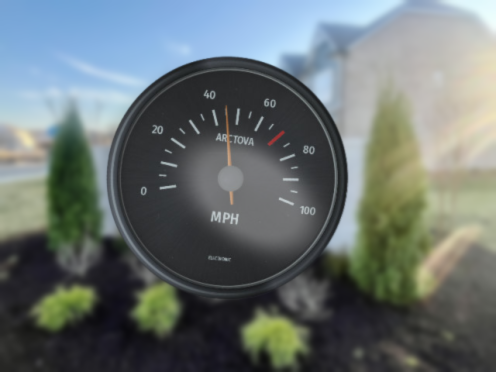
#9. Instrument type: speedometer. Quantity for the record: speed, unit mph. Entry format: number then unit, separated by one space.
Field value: 45 mph
